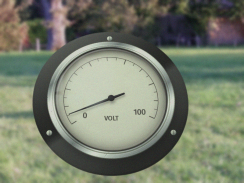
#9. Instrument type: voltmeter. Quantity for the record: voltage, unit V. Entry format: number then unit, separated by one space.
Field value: 5 V
